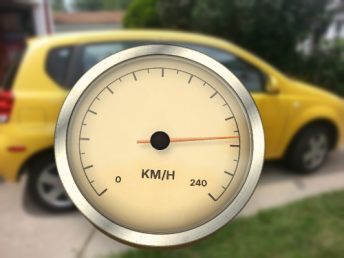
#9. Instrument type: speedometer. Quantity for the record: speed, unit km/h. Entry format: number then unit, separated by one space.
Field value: 195 km/h
